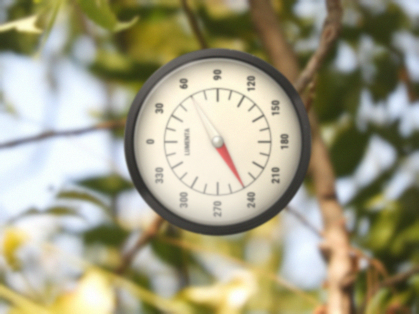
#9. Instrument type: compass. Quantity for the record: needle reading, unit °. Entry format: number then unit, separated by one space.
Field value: 240 °
